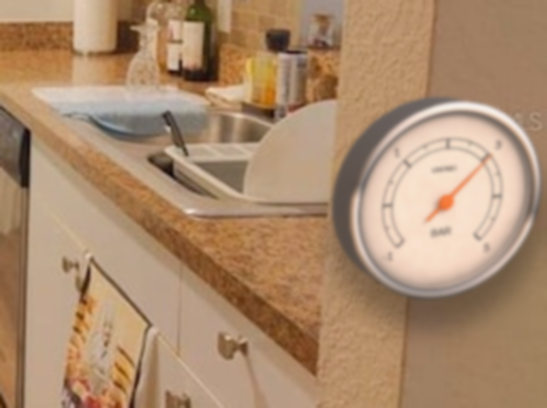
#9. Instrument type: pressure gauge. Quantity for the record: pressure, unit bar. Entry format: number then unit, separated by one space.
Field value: 3 bar
